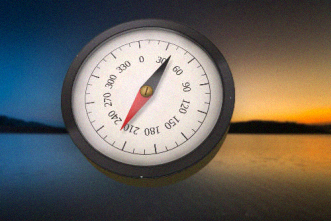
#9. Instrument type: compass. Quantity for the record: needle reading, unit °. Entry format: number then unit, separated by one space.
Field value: 220 °
